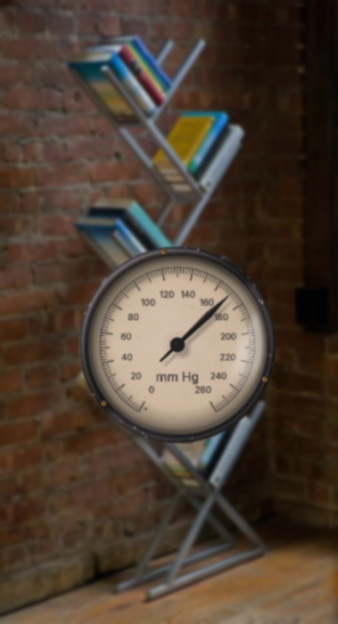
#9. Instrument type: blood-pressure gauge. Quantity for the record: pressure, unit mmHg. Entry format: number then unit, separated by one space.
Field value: 170 mmHg
